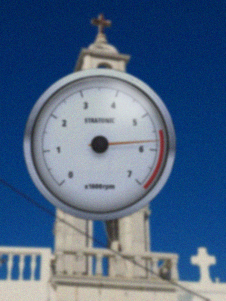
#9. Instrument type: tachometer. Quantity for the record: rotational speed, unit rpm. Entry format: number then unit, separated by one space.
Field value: 5750 rpm
